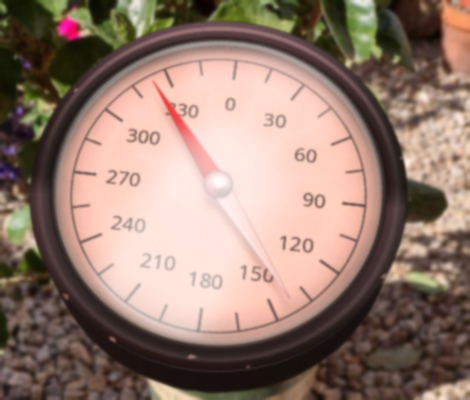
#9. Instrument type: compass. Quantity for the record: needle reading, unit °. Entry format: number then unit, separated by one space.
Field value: 322.5 °
